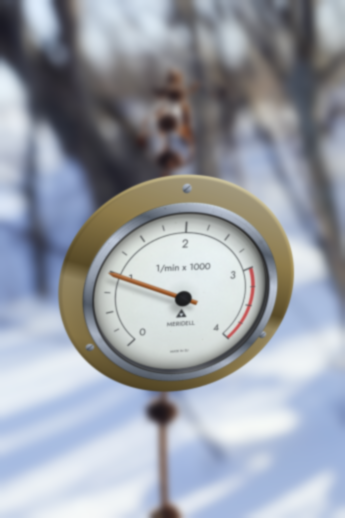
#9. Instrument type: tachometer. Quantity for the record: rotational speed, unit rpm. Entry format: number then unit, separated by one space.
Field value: 1000 rpm
